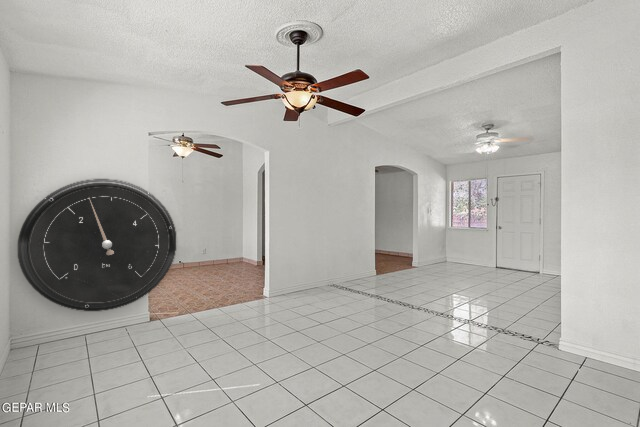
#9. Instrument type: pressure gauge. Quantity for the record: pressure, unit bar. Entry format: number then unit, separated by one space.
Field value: 2.5 bar
